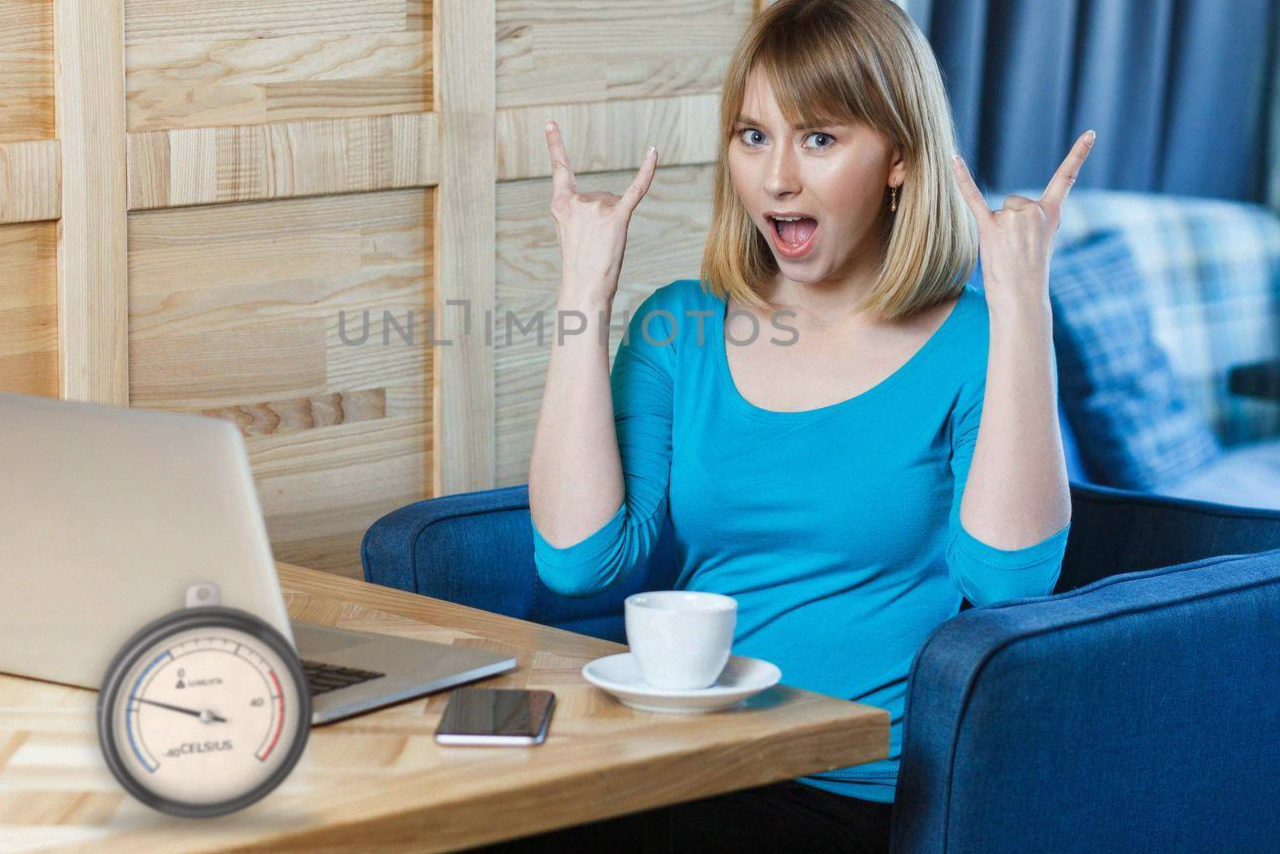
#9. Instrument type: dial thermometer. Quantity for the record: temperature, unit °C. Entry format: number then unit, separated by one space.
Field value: -16 °C
